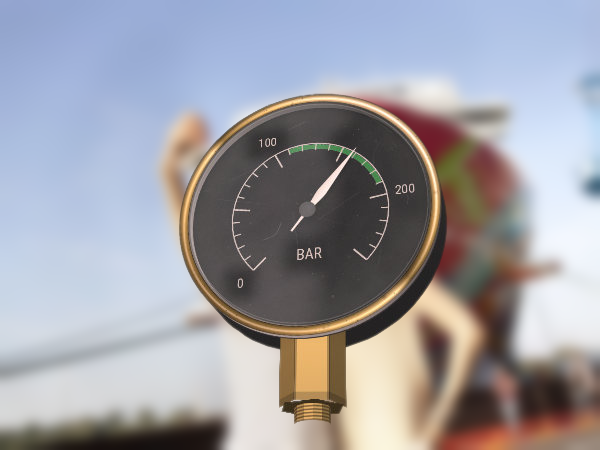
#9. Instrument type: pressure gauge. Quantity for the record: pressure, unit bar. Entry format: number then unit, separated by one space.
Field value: 160 bar
